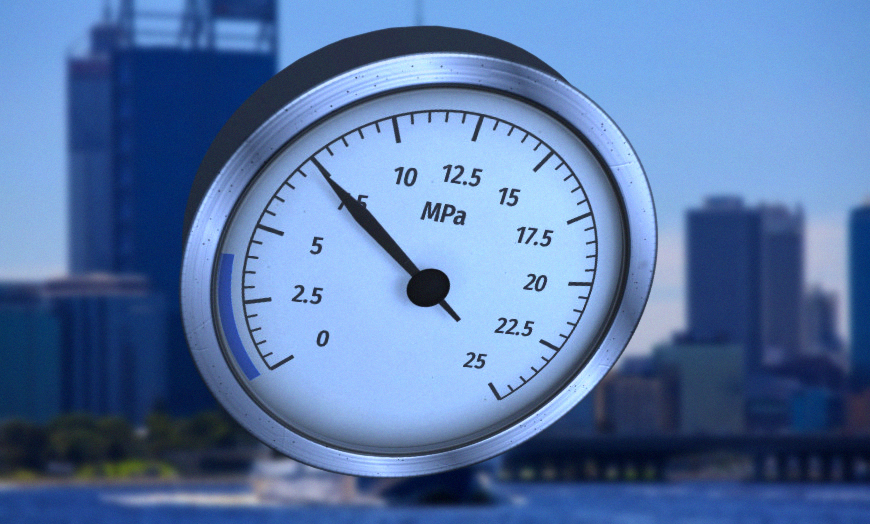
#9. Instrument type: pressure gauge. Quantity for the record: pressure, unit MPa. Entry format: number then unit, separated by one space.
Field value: 7.5 MPa
